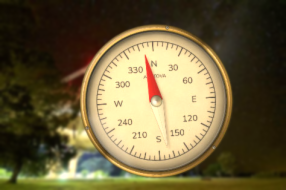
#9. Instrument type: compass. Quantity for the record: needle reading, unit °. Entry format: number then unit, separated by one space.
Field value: 350 °
